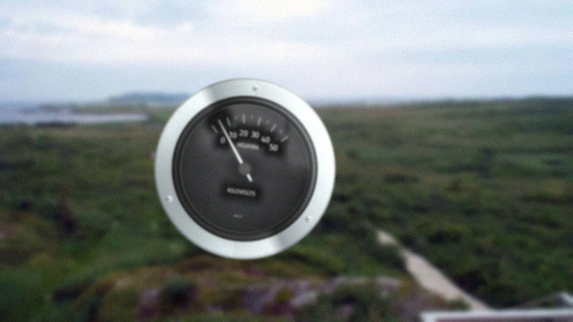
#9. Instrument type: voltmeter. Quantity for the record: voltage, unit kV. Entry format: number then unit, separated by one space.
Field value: 5 kV
